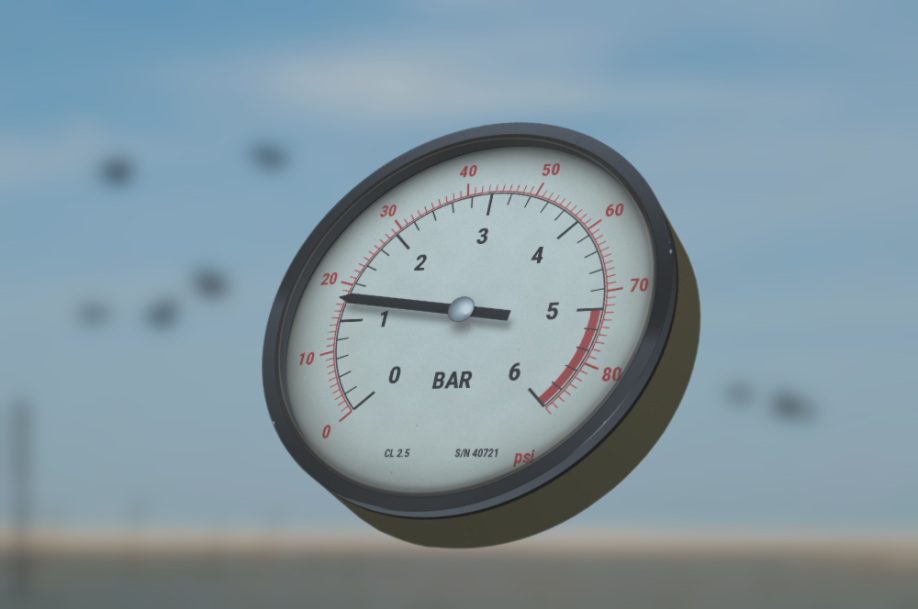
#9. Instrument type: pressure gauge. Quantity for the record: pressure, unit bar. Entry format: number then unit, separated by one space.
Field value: 1.2 bar
